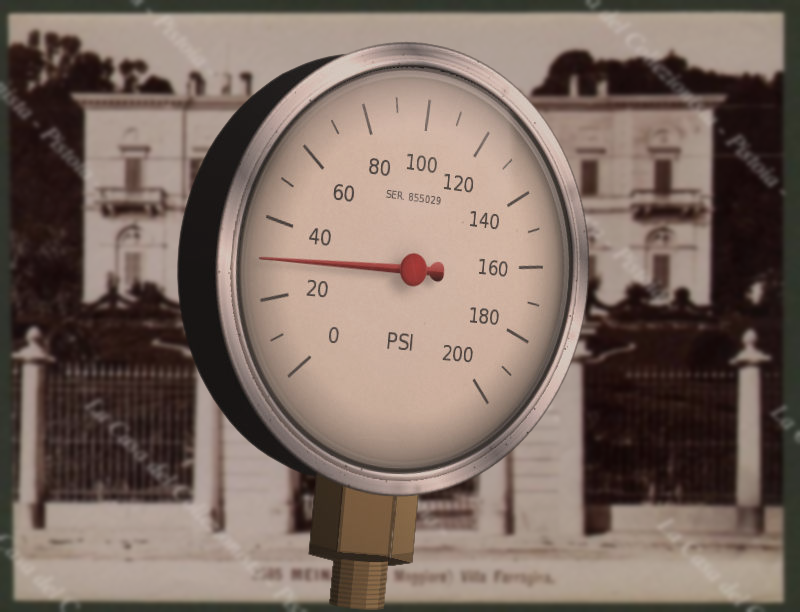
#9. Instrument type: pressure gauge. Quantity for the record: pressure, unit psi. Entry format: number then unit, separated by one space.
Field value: 30 psi
